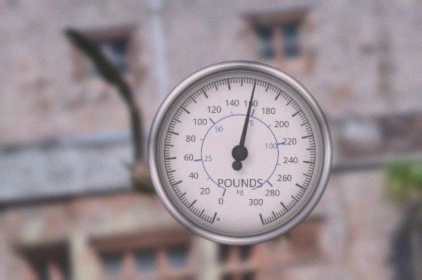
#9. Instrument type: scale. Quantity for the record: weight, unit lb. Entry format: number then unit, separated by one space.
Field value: 160 lb
